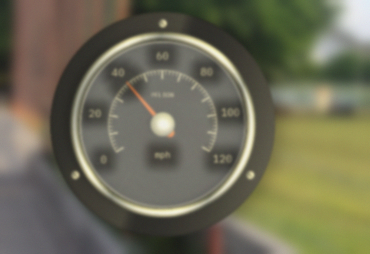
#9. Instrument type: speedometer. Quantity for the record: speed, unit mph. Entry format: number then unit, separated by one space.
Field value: 40 mph
